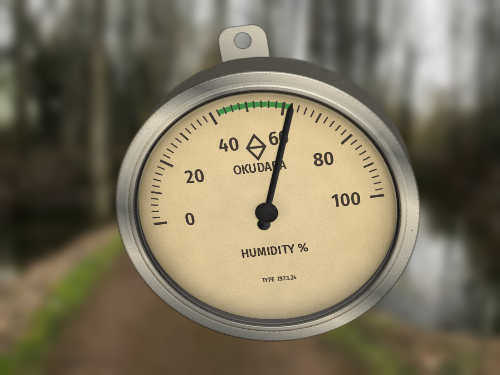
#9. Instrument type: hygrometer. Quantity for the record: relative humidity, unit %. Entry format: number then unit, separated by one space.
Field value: 62 %
